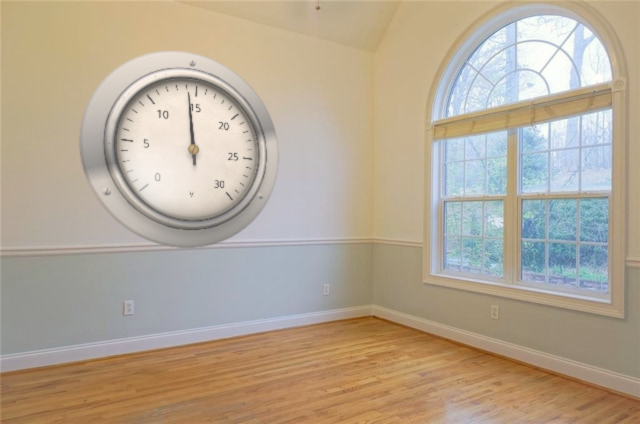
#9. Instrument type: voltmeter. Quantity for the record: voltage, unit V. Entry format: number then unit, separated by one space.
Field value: 14 V
